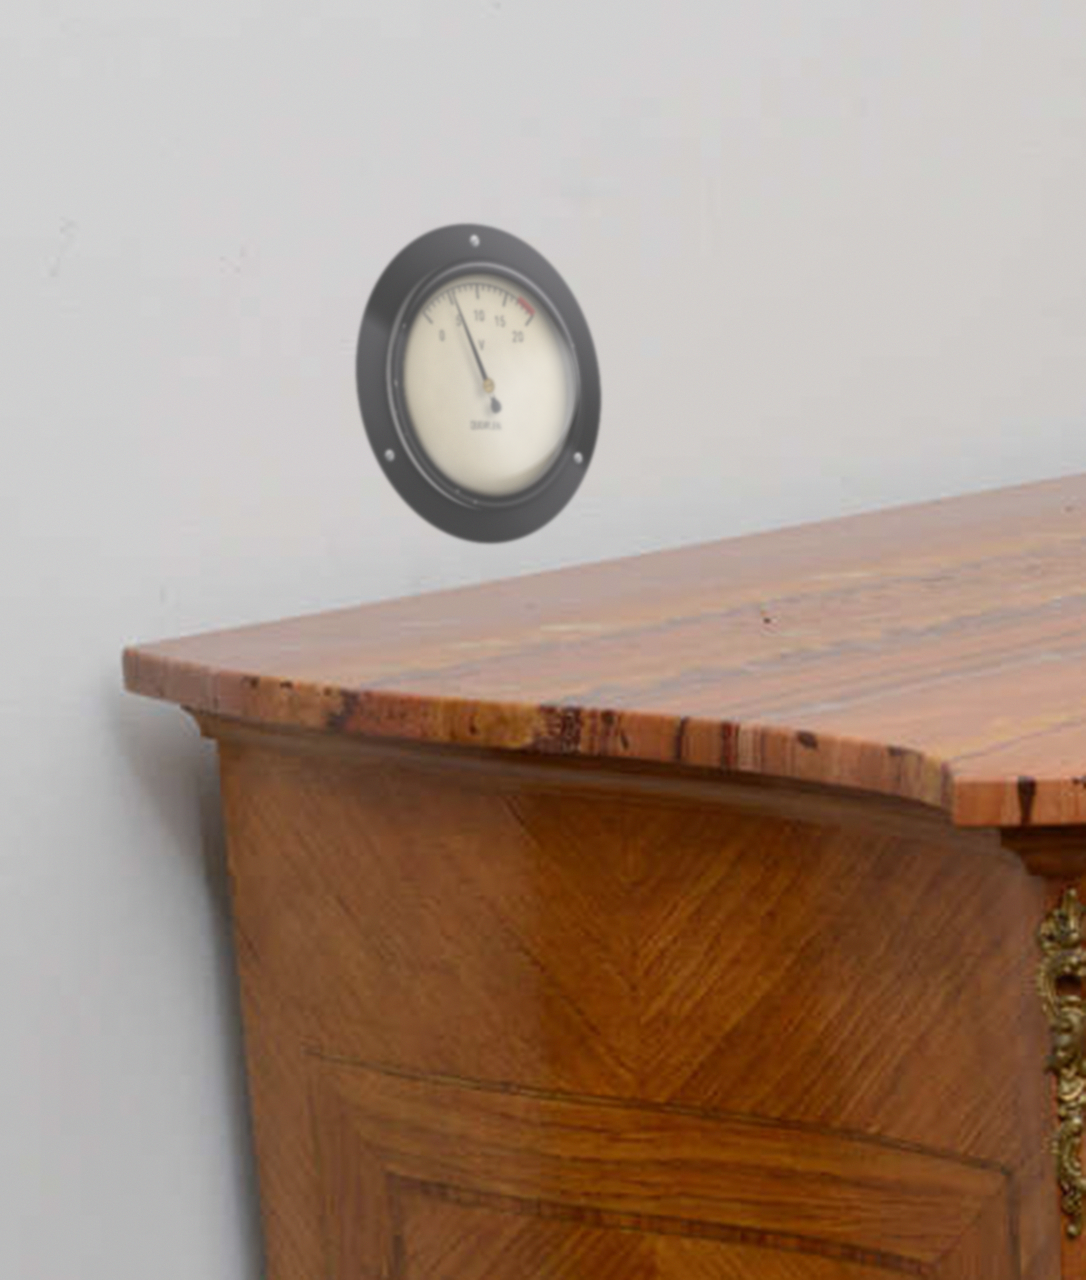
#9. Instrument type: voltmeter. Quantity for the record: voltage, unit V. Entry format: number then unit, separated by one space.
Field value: 5 V
